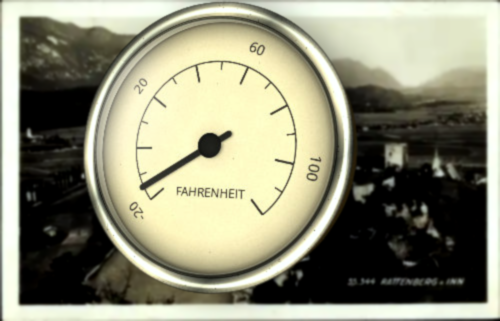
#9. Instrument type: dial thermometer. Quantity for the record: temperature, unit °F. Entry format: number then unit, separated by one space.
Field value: -15 °F
